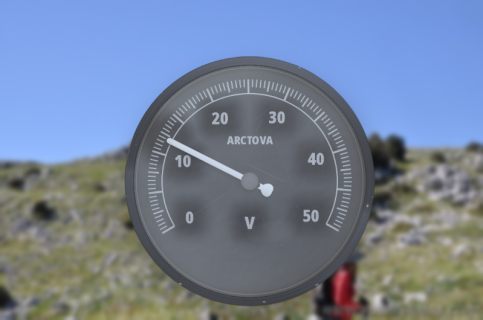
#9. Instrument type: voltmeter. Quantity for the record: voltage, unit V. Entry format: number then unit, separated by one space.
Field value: 12 V
